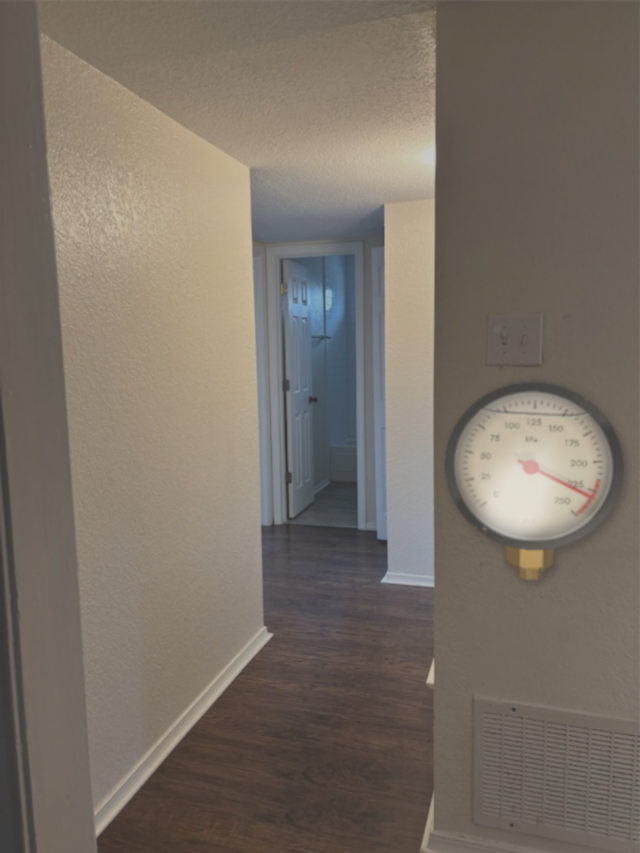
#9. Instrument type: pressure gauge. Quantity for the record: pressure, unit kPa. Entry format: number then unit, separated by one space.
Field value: 230 kPa
